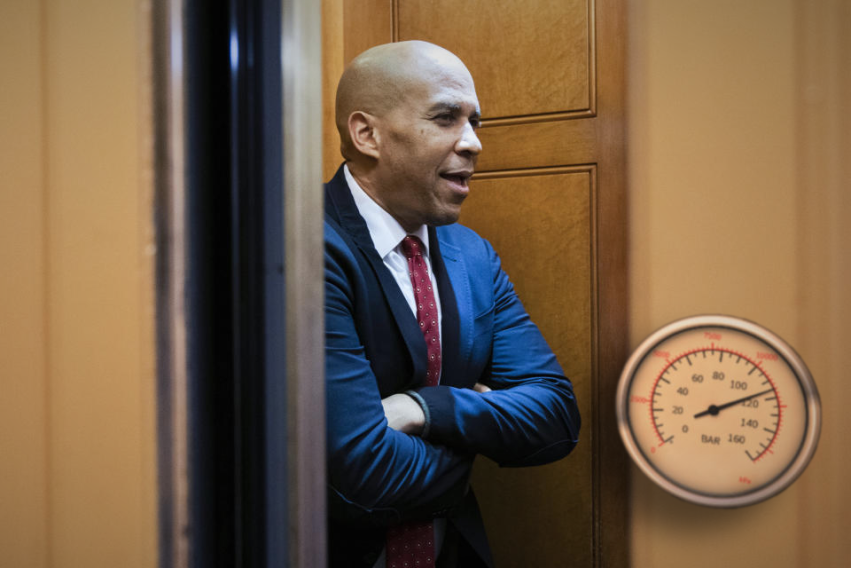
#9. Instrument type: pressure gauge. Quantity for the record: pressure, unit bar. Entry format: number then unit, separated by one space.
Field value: 115 bar
